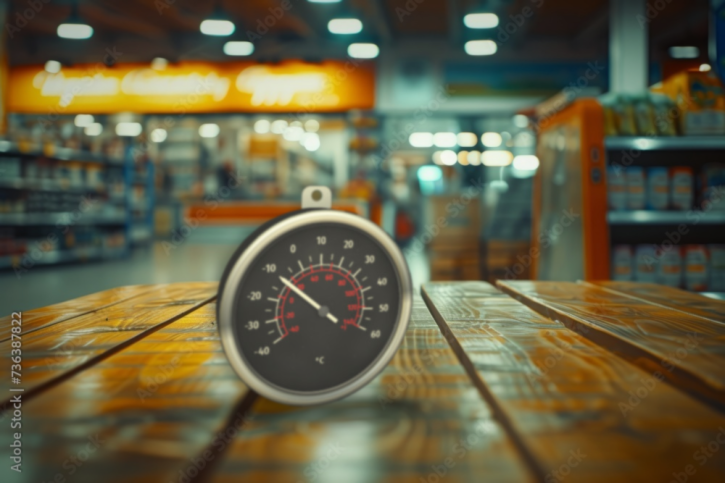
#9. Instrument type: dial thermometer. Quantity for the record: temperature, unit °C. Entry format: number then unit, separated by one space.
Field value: -10 °C
